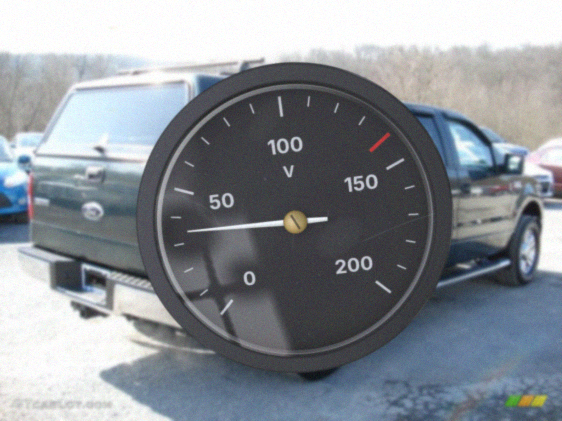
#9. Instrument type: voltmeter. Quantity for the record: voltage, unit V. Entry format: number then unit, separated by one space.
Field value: 35 V
